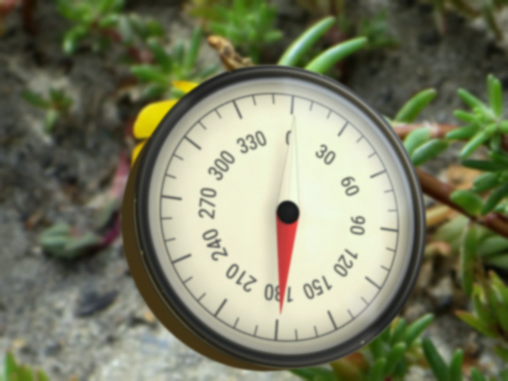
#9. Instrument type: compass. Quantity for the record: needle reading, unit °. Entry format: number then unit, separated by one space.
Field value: 180 °
